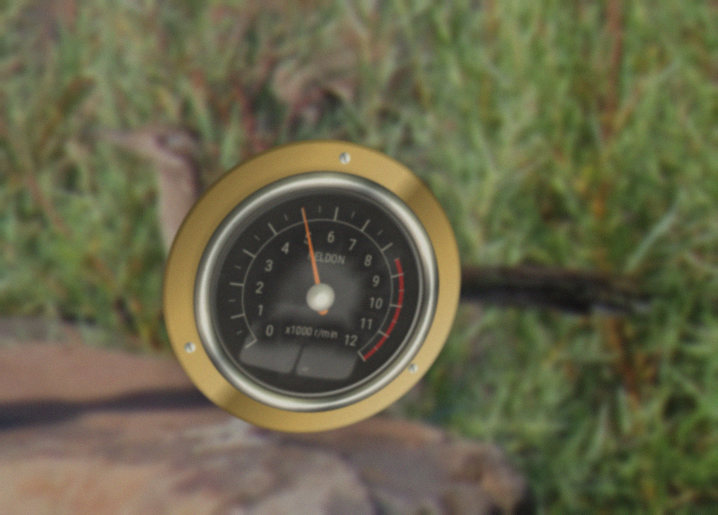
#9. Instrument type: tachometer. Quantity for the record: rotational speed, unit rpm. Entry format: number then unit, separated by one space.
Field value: 5000 rpm
